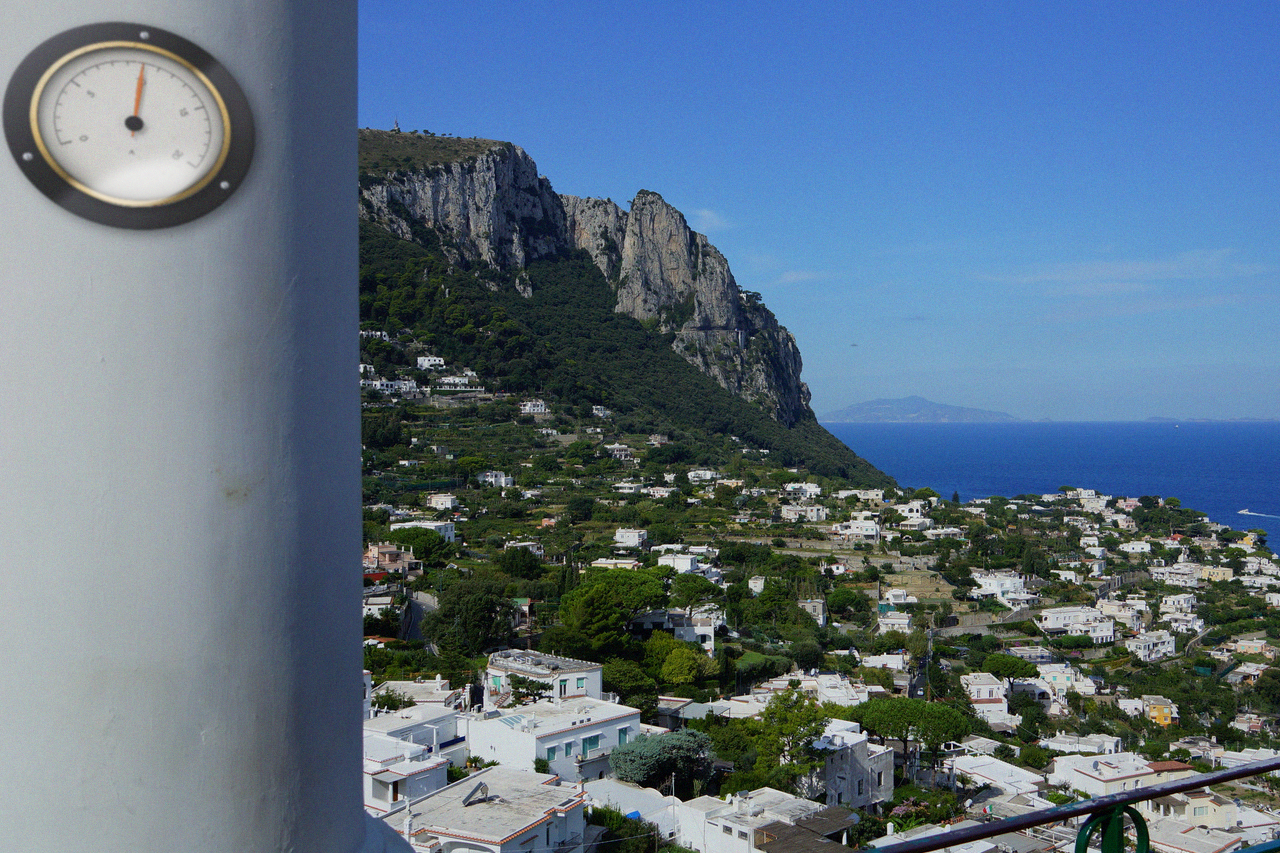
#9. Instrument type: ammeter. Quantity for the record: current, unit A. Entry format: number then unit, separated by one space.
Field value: 10 A
